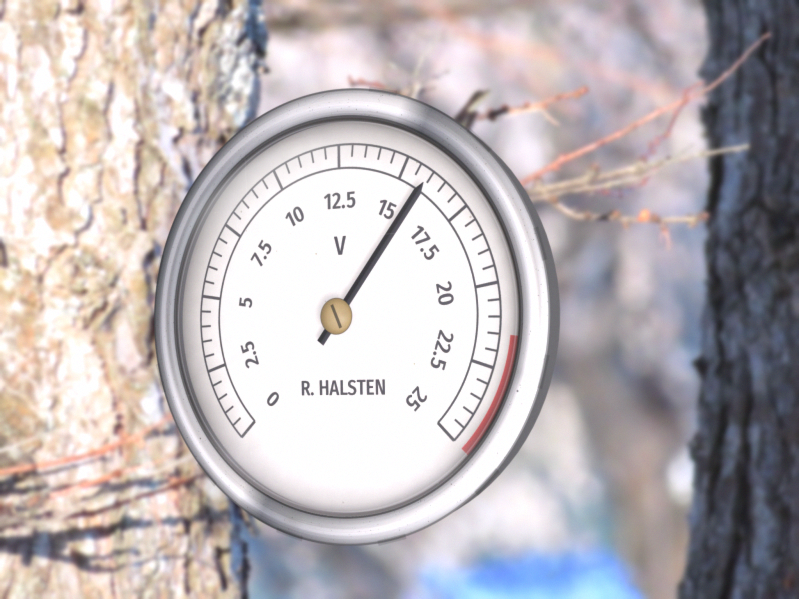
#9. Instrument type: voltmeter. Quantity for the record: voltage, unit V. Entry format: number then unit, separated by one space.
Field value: 16 V
